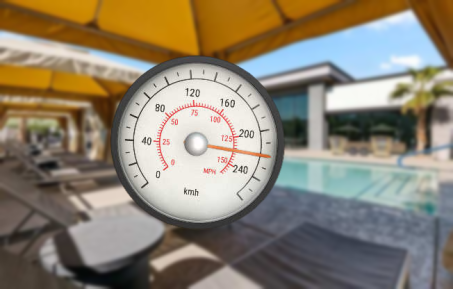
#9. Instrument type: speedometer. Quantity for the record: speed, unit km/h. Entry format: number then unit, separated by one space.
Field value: 220 km/h
